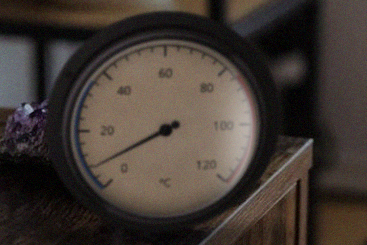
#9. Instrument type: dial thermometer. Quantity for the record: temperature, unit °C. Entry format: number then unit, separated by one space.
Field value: 8 °C
